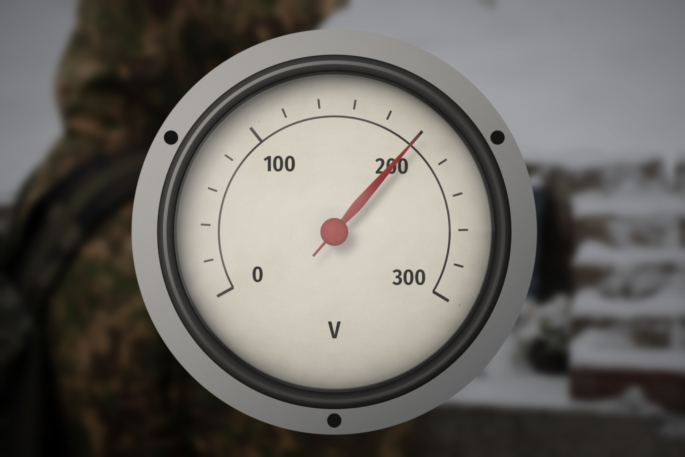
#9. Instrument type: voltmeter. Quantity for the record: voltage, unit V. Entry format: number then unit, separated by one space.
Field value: 200 V
